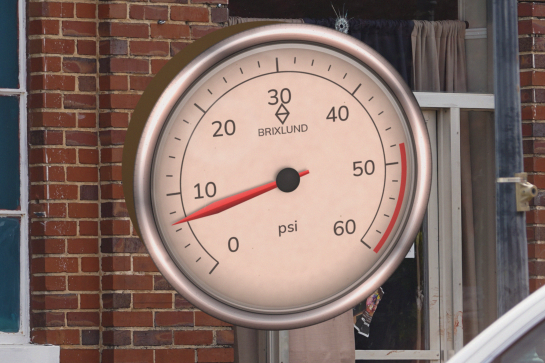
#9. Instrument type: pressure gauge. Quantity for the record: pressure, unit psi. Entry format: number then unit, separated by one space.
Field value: 7 psi
